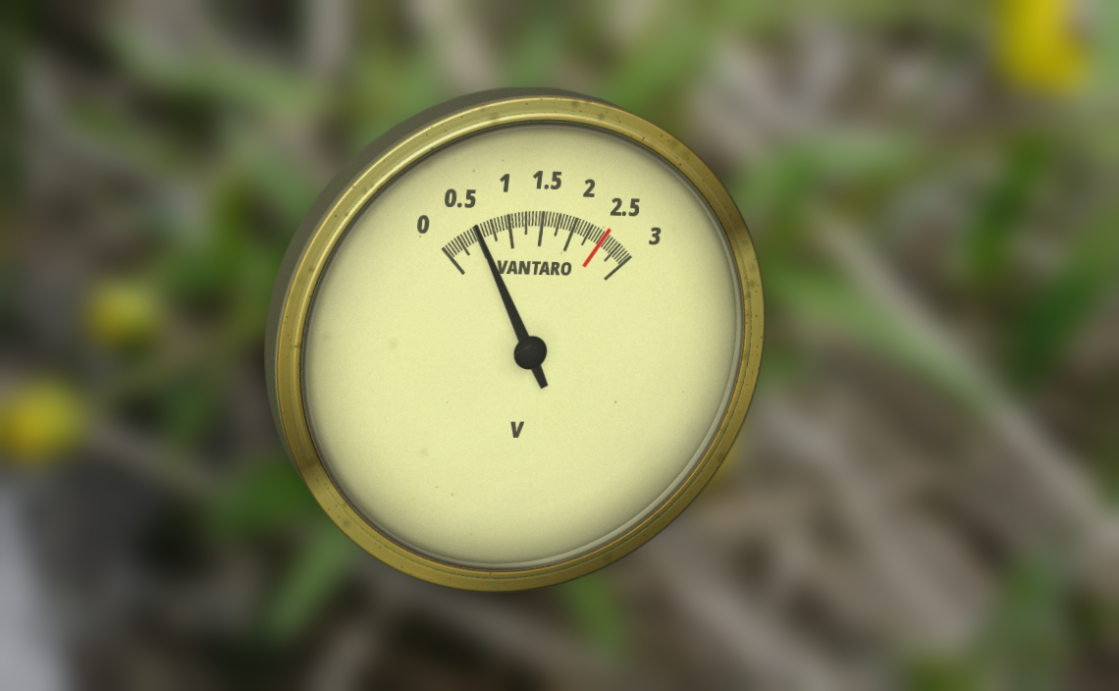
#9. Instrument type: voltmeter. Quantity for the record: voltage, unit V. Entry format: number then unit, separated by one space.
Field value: 0.5 V
